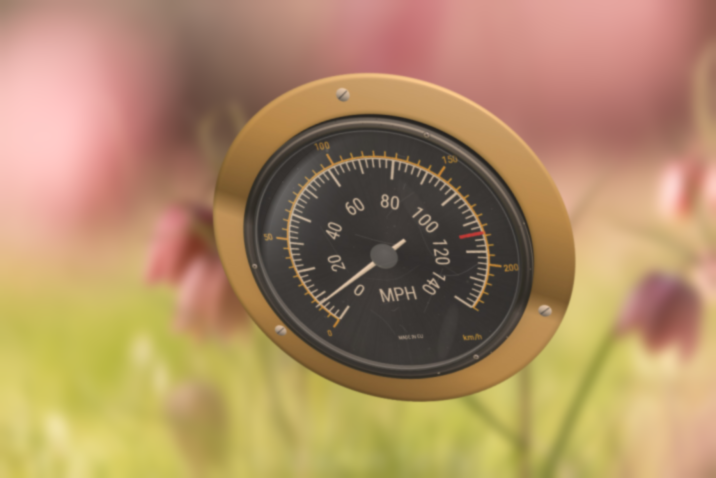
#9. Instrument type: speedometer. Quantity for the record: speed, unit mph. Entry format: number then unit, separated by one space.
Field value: 8 mph
